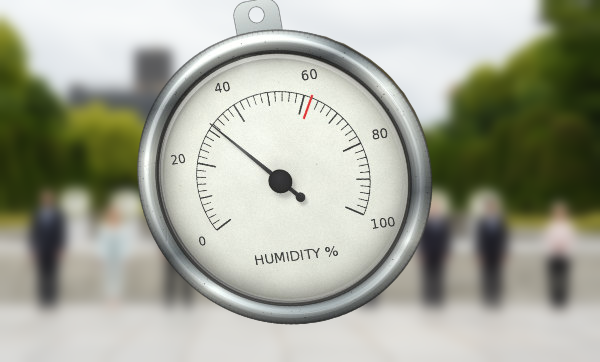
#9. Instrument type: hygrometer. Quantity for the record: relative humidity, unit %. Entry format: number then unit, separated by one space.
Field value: 32 %
